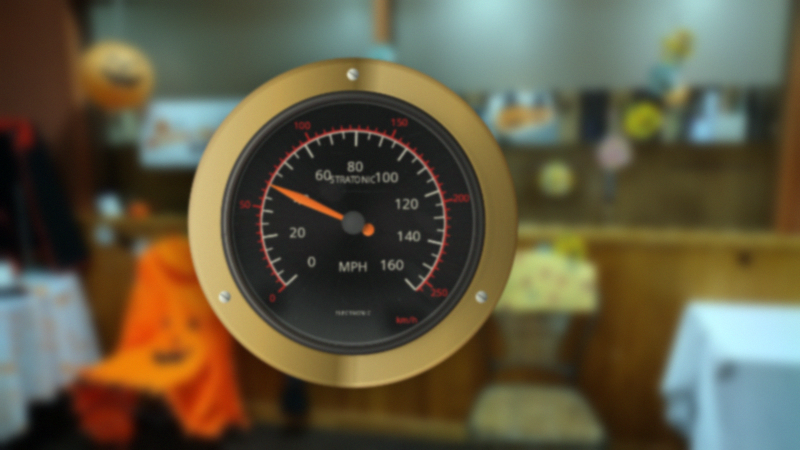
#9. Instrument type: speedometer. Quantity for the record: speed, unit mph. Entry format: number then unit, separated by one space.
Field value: 40 mph
